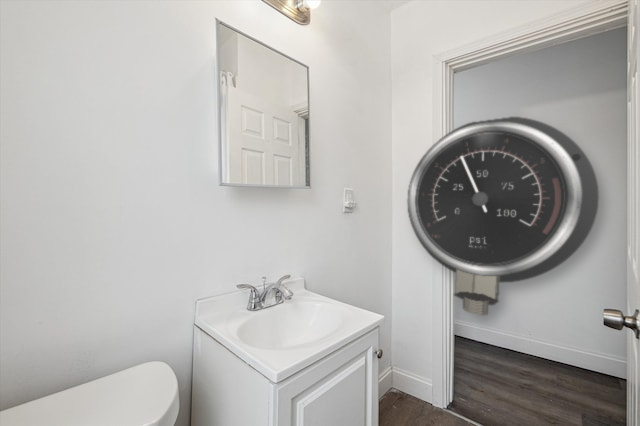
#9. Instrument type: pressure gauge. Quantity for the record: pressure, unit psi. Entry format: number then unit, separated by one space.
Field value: 40 psi
